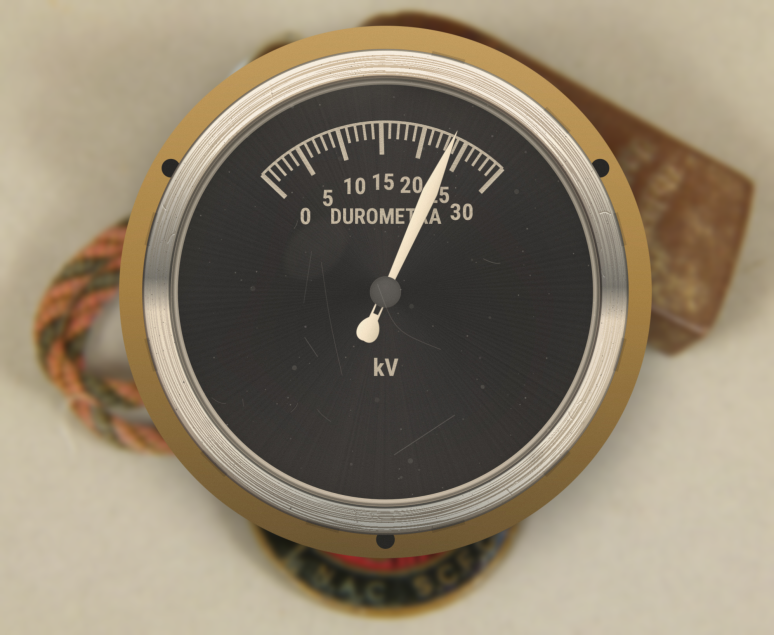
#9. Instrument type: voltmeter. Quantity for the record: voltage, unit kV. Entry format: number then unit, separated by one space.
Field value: 23.5 kV
